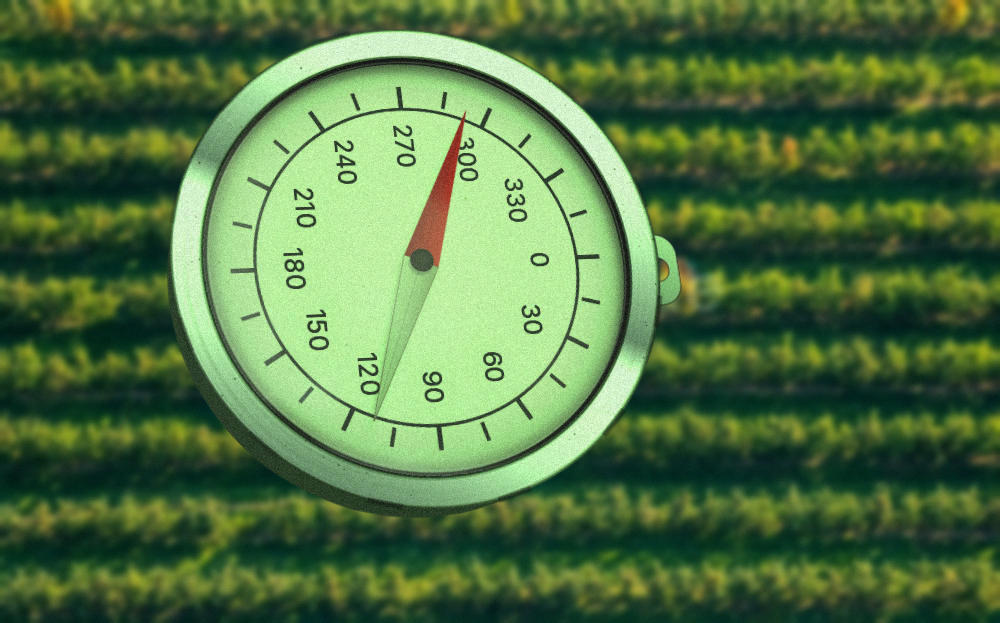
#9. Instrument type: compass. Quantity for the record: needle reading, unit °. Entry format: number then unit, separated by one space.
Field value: 292.5 °
